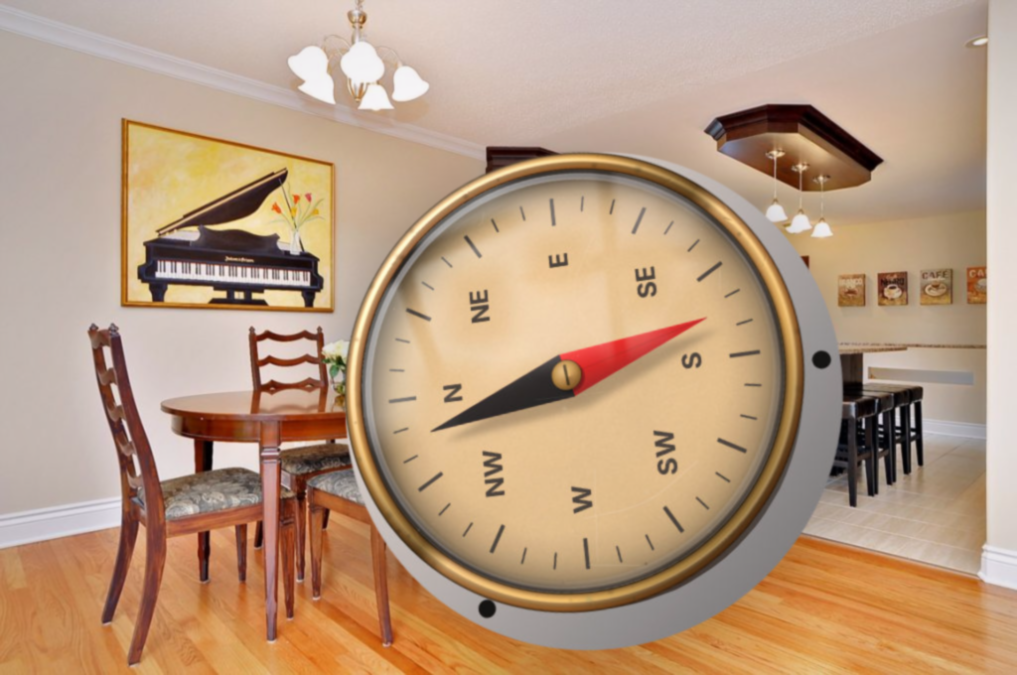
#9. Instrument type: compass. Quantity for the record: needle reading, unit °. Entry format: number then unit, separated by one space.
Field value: 165 °
